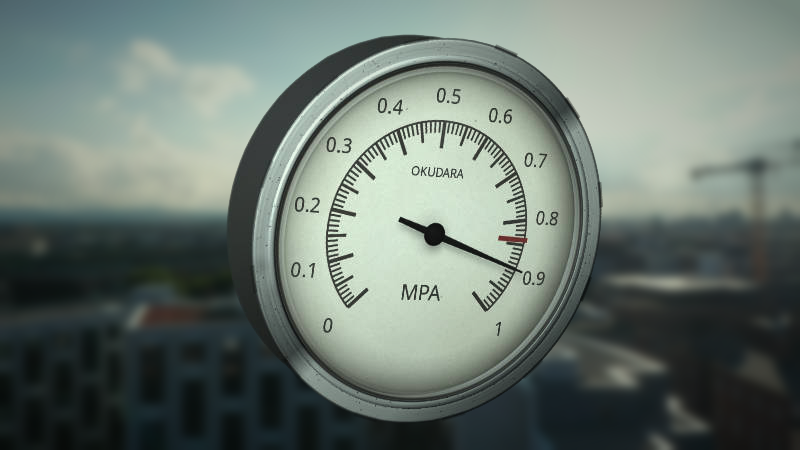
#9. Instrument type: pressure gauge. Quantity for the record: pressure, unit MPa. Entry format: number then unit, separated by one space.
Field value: 0.9 MPa
